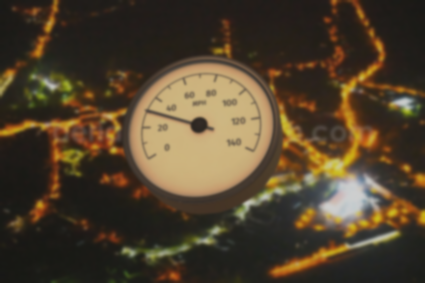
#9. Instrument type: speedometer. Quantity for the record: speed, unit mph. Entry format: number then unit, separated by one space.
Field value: 30 mph
